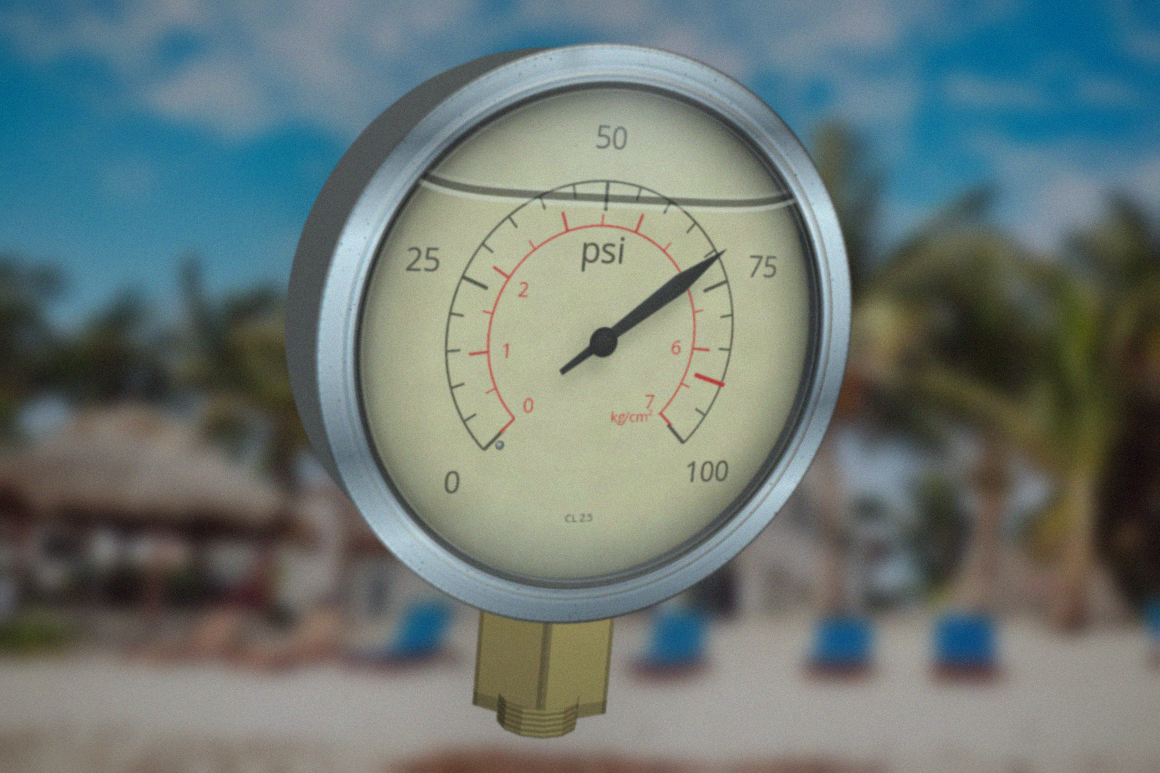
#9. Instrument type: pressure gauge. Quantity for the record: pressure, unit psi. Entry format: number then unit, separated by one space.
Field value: 70 psi
